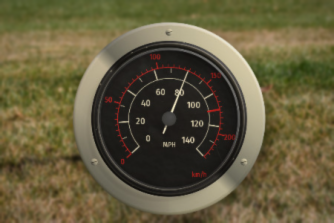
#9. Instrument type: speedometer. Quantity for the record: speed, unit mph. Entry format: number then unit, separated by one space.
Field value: 80 mph
